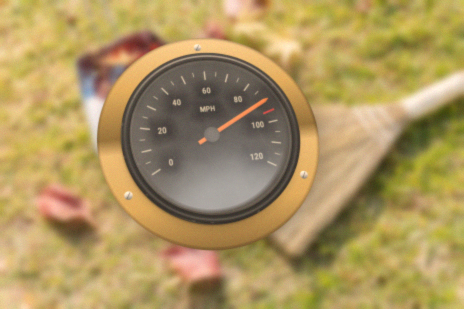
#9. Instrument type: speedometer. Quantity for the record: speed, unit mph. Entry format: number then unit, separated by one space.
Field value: 90 mph
